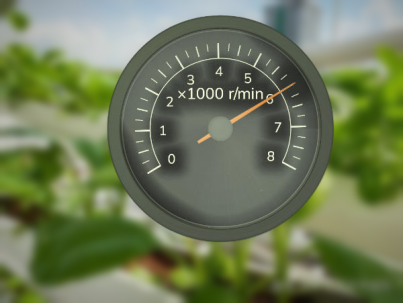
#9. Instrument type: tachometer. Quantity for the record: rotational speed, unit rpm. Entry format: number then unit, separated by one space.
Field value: 6000 rpm
